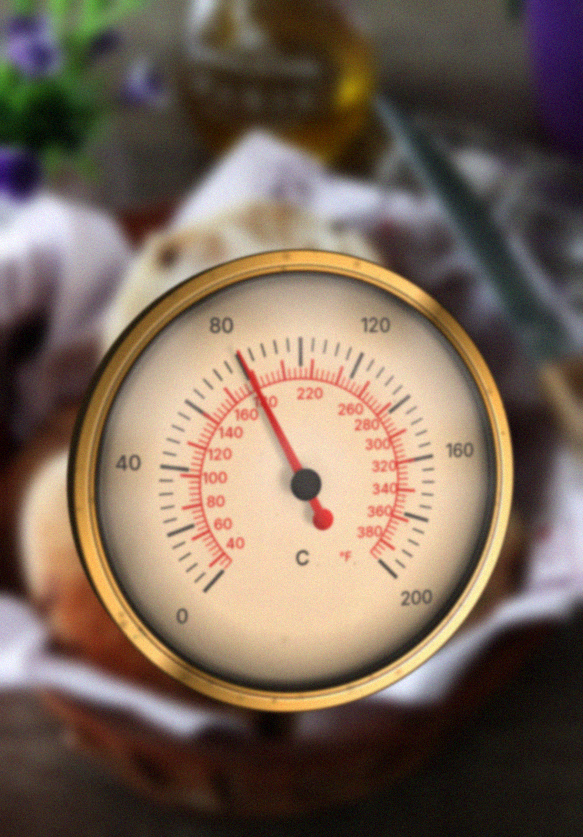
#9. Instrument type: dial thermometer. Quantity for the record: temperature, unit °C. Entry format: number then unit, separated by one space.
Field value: 80 °C
